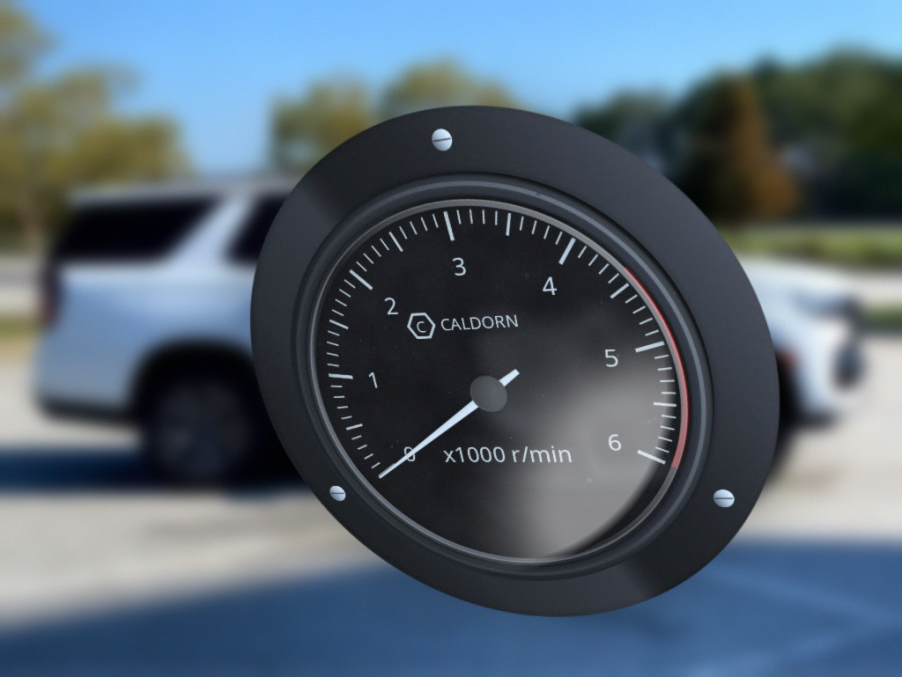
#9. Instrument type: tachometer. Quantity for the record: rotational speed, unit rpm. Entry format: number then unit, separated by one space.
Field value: 0 rpm
